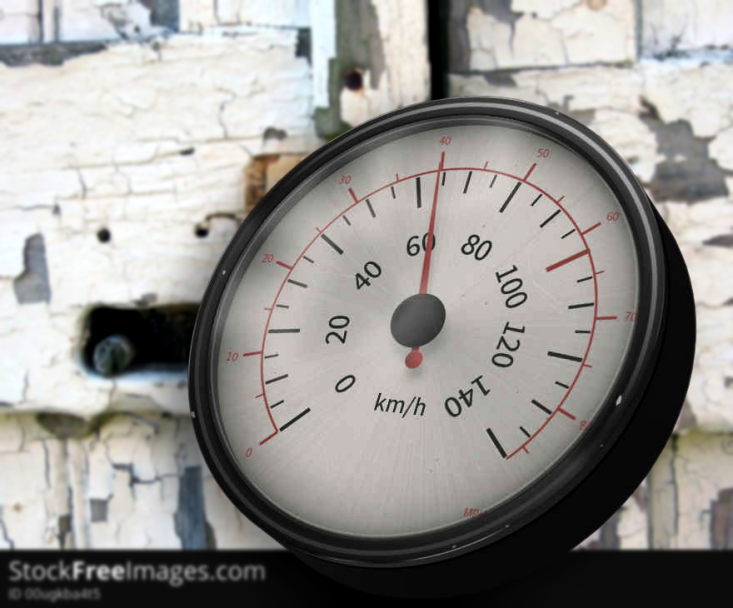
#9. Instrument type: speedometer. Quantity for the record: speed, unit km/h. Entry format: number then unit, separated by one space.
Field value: 65 km/h
